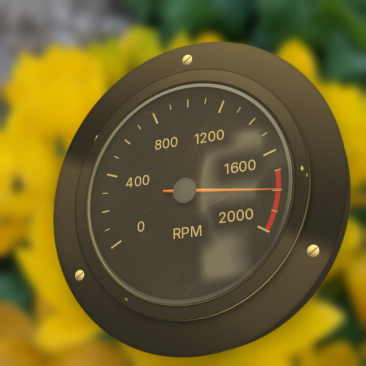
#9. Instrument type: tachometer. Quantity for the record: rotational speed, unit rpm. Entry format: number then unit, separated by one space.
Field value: 1800 rpm
